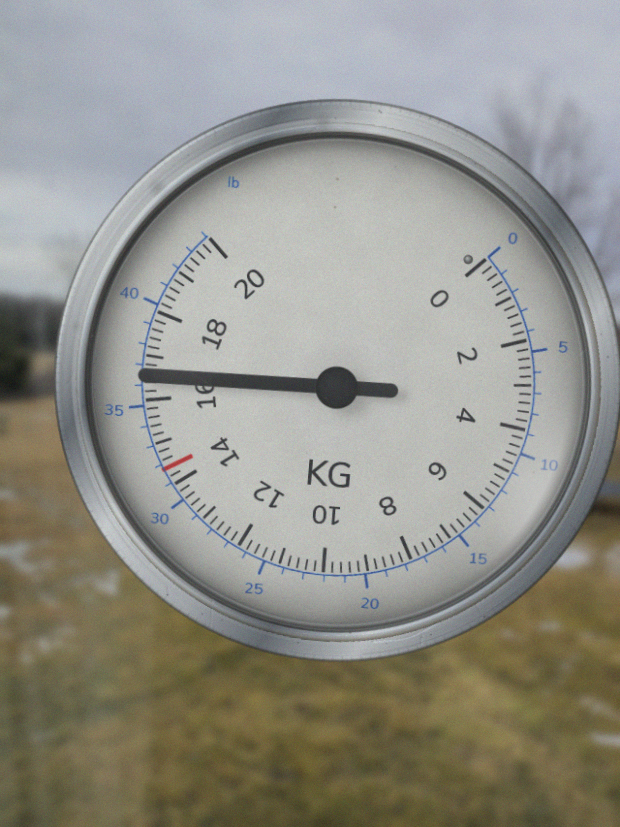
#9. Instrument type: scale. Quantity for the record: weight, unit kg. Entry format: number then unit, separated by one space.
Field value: 16.6 kg
